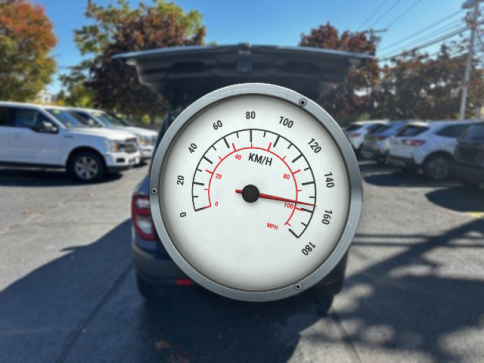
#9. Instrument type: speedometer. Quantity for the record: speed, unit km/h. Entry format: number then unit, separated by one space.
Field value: 155 km/h
